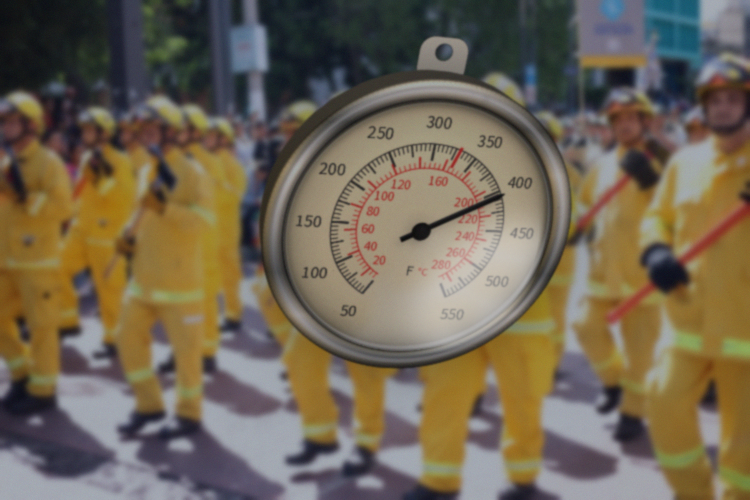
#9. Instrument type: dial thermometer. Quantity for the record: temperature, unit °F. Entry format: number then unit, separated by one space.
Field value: 400 °F
